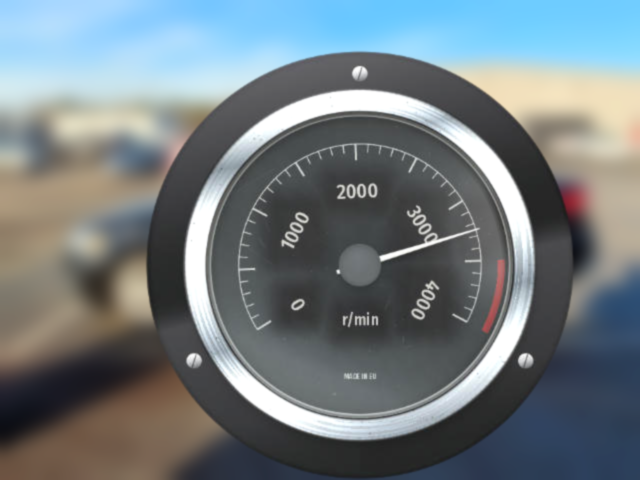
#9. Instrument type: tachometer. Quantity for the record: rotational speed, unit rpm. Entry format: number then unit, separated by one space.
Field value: 3250 rpm
